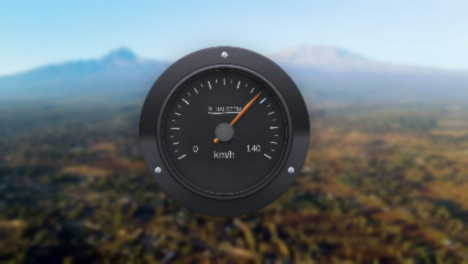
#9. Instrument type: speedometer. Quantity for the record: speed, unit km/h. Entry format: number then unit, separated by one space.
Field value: 95 km/h
